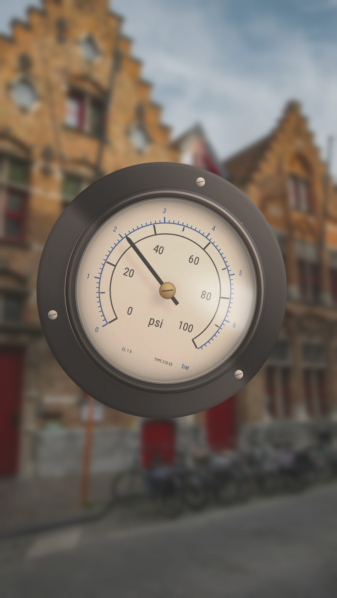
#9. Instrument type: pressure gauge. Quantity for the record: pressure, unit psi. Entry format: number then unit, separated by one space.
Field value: 30 psi
